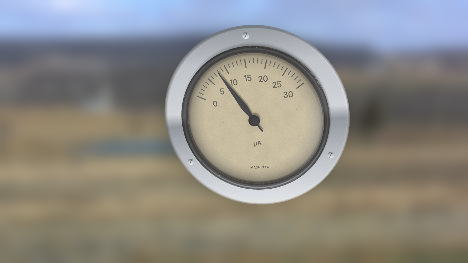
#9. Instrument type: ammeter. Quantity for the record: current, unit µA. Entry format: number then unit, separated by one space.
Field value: 8 µA
